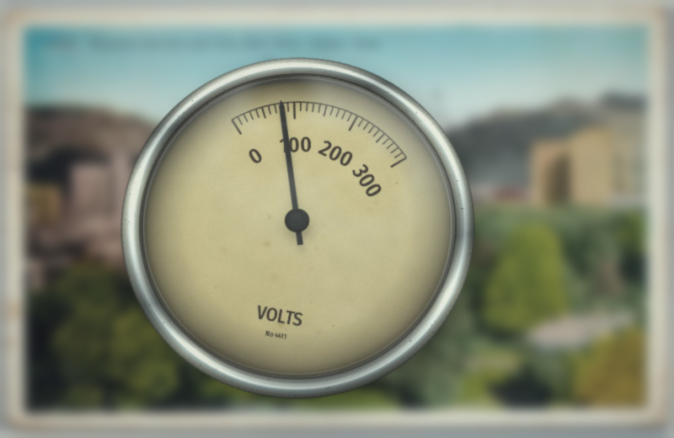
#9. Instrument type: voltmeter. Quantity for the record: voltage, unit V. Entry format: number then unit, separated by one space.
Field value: 80 V
